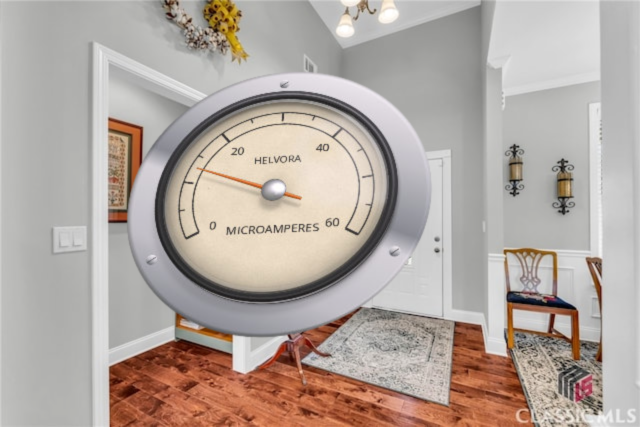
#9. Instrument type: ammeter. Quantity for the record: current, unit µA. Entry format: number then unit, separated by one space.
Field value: 12.5 µA
